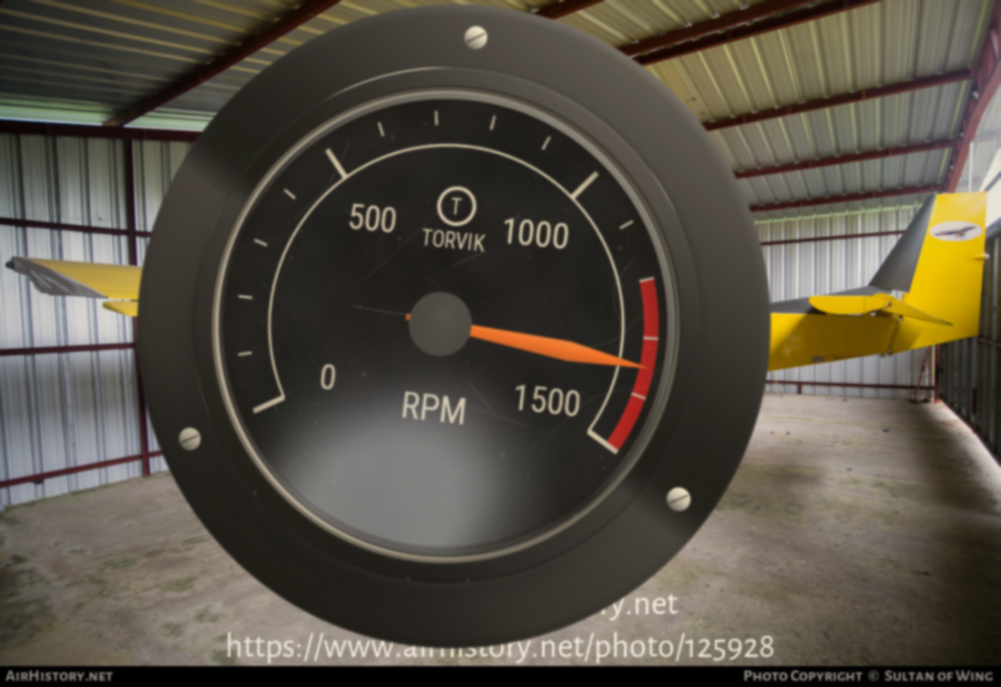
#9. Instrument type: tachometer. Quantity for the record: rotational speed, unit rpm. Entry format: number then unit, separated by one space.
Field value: 1350 rpm
